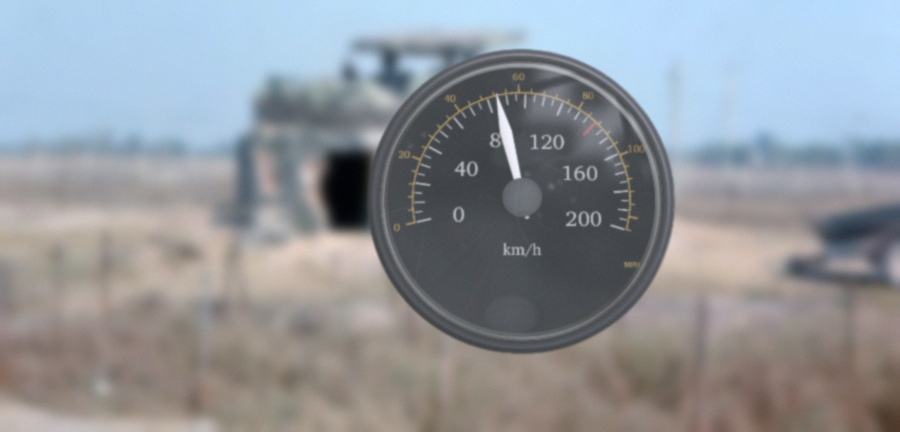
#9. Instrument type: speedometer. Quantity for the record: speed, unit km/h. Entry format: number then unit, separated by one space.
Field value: 85 km/h
